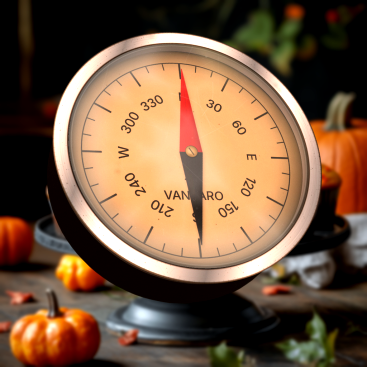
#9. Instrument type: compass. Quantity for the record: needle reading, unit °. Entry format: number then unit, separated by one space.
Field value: 0 °
